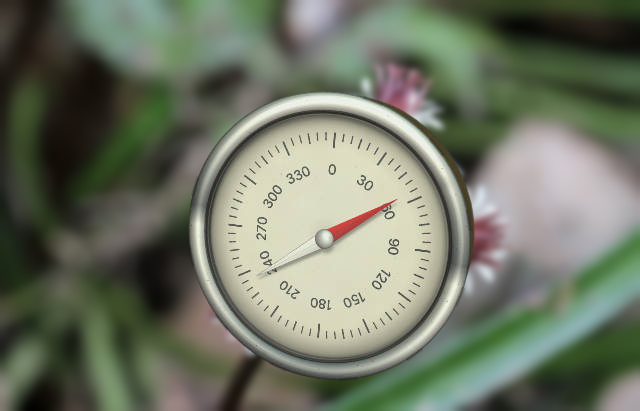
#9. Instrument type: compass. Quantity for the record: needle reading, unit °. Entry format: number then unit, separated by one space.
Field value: 55 °
